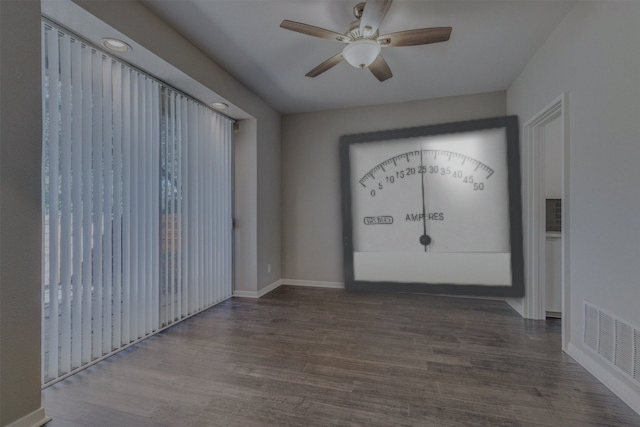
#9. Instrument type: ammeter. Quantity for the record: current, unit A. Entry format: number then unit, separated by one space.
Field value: 25 A
